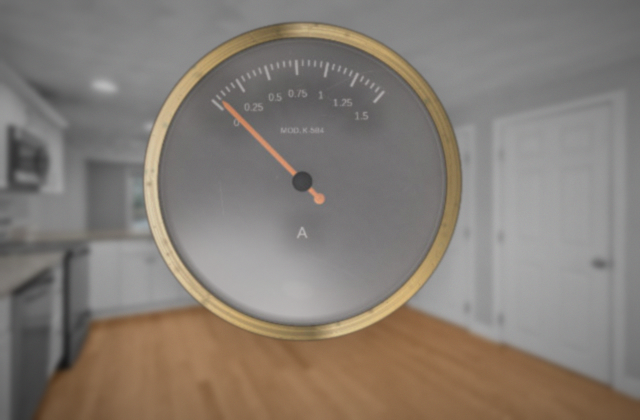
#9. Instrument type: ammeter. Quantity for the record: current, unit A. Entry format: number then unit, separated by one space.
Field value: 0.05 A
